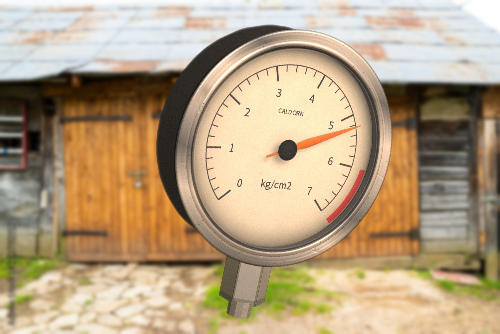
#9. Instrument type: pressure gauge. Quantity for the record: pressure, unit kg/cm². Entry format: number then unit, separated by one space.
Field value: 5.2 kg/cm²
